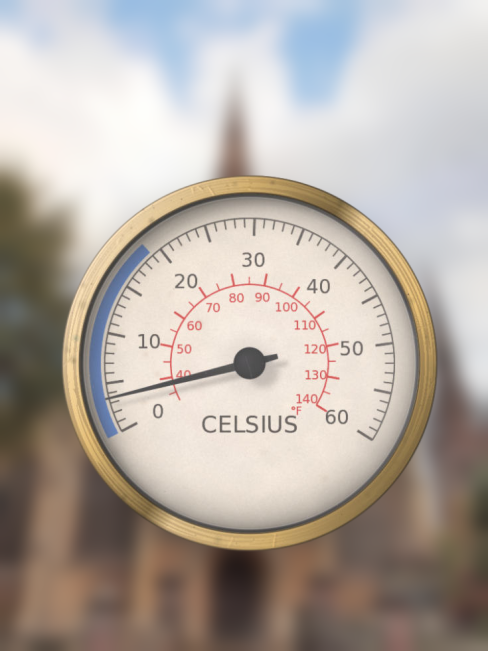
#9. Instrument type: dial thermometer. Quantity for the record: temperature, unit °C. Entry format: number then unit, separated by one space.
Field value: 3.5 °C
